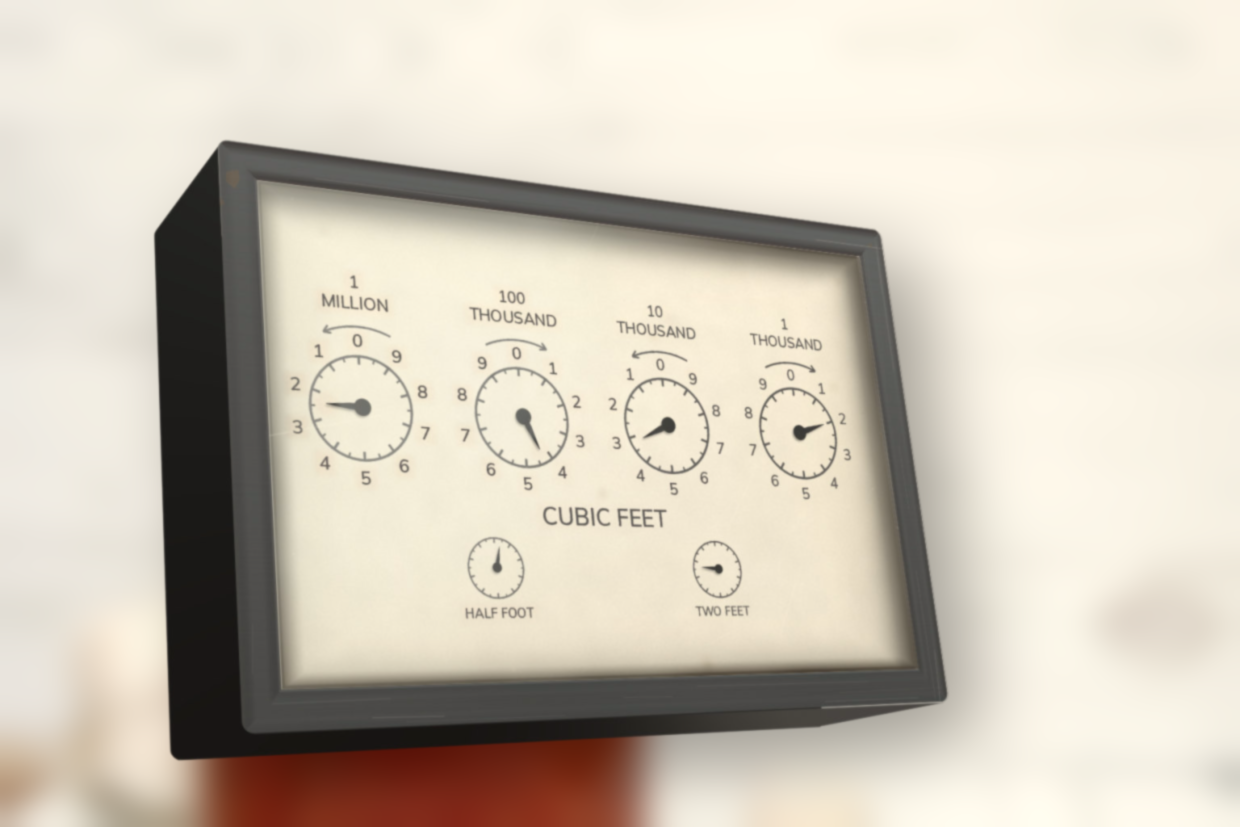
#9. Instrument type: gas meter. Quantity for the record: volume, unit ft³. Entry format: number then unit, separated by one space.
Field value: 243200 ft³
